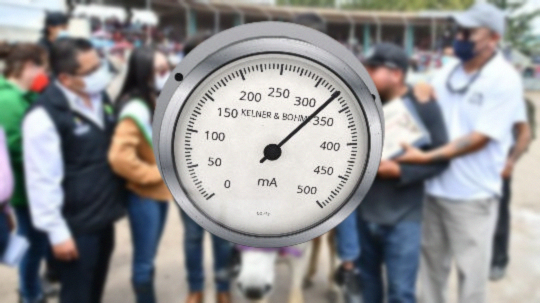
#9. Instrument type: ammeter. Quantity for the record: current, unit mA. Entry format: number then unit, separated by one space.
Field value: 325 mA
